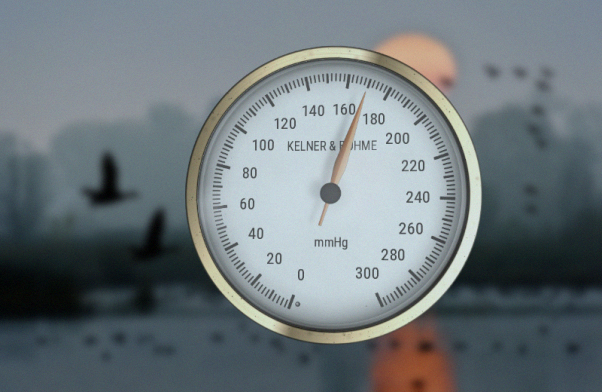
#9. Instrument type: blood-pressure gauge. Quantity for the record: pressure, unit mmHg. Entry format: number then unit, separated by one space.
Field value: 170 mmHg
